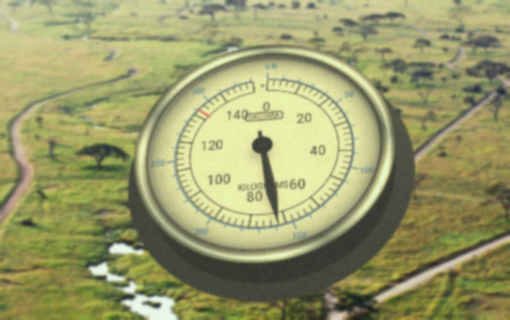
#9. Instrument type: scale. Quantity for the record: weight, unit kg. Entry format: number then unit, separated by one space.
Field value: 72 kg
